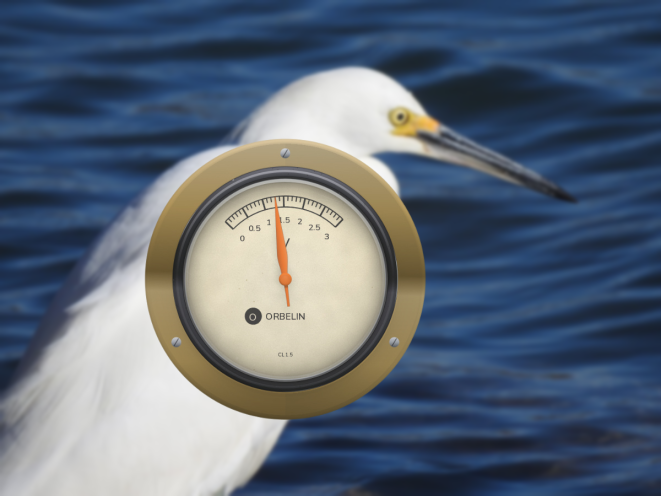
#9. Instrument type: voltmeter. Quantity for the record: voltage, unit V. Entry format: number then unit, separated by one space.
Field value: 1.3 V
